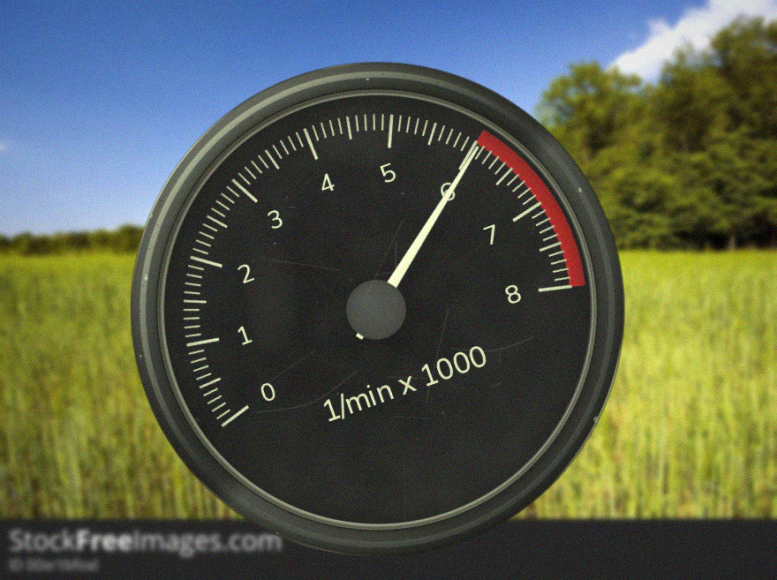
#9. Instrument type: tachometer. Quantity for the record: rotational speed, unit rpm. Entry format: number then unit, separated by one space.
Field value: 6050 rpm
